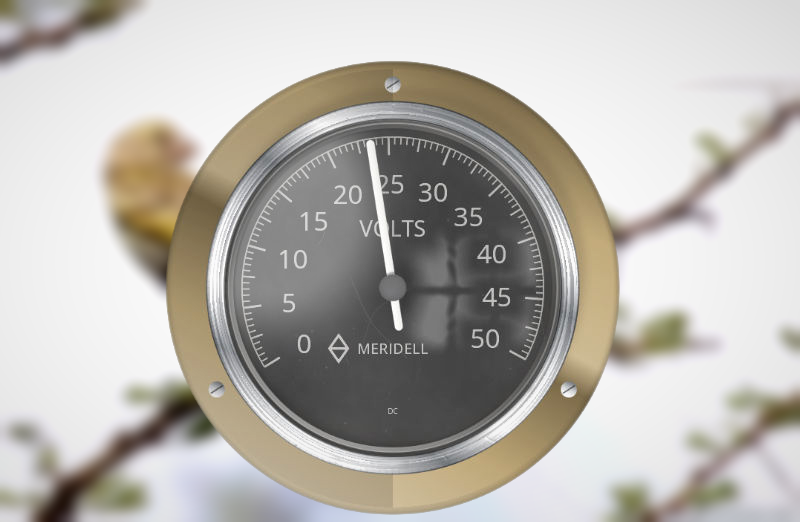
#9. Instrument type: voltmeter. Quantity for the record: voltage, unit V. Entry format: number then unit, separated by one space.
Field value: 23.5 V
